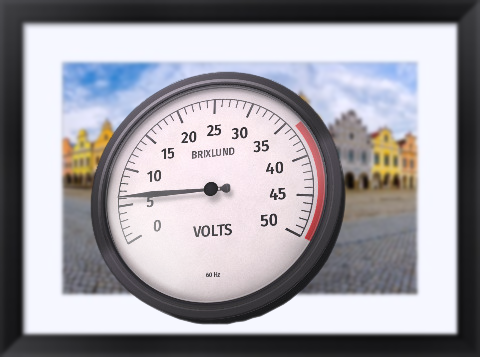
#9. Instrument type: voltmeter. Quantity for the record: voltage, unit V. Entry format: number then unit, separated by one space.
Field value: 6 V
